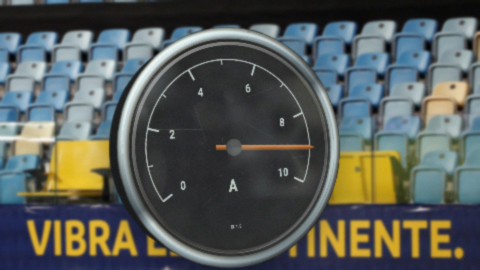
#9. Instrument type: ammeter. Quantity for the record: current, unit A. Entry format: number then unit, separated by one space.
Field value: 9 A
